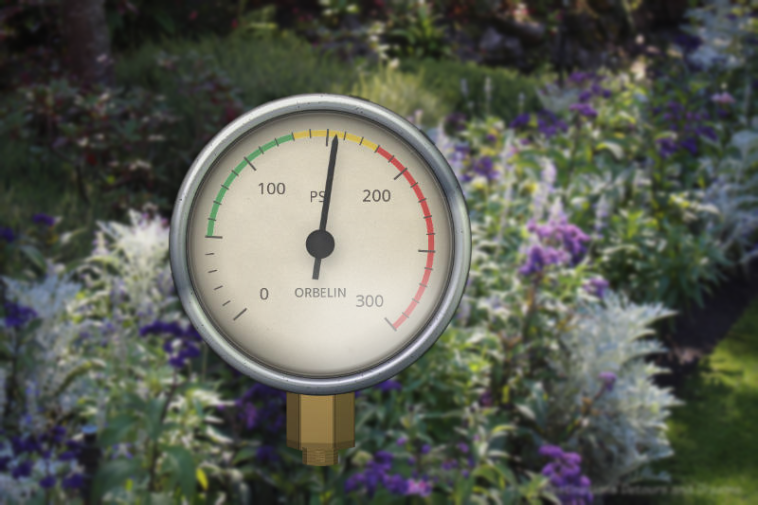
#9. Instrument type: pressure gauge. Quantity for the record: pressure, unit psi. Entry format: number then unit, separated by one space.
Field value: 155 psi
